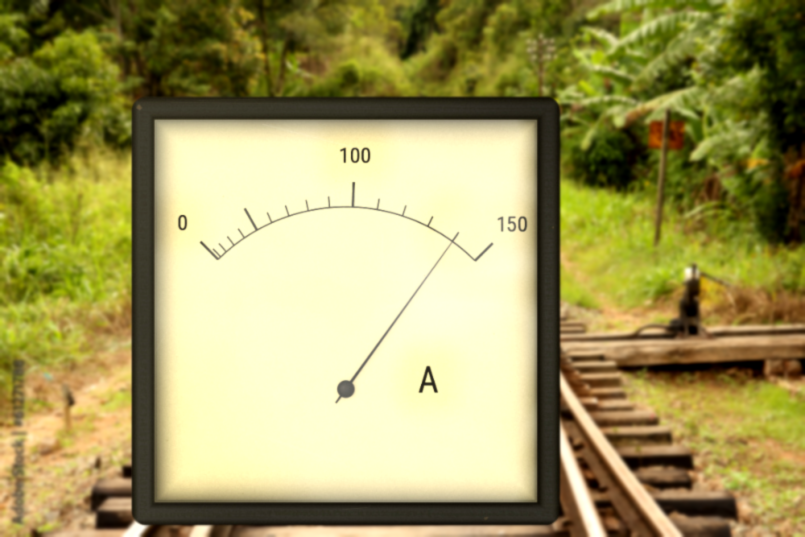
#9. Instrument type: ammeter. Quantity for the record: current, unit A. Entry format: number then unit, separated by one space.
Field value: 140 A
